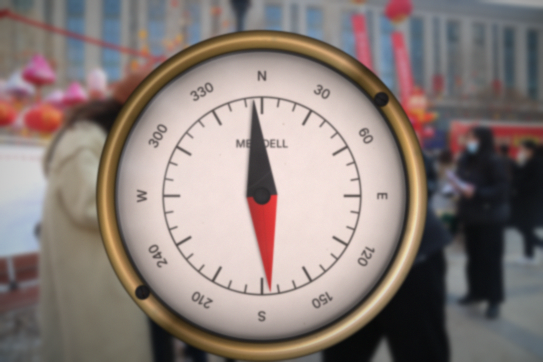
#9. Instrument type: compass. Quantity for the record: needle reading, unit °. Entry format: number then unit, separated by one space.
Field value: 175 °
